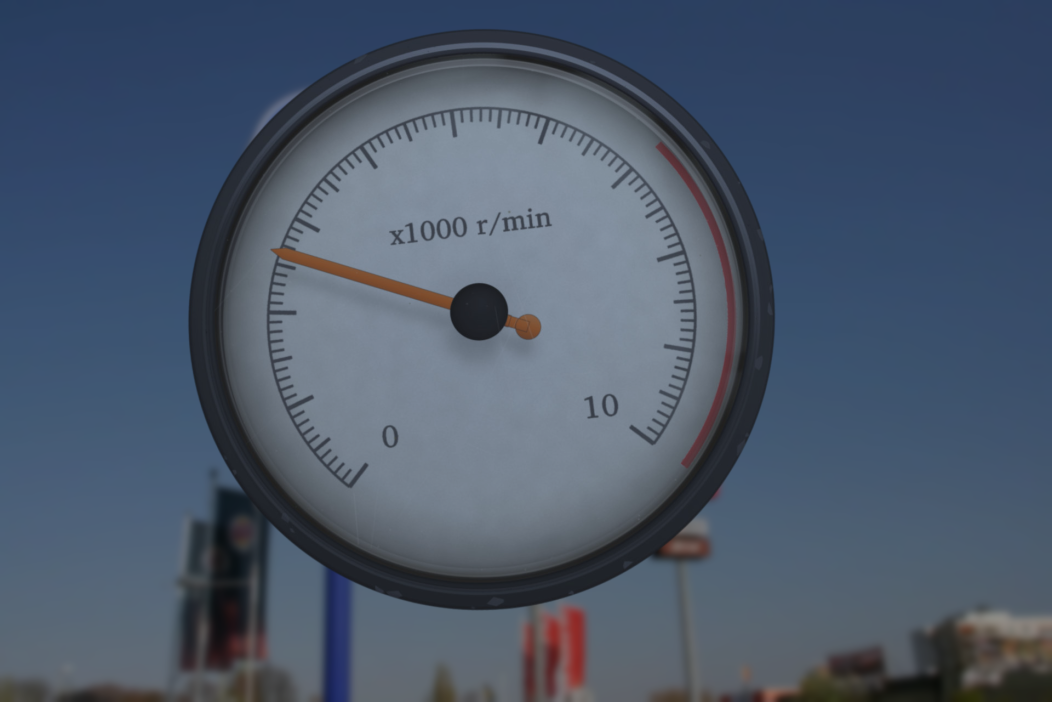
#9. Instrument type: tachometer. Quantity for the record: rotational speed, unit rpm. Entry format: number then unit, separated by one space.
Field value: 2600 rpm
